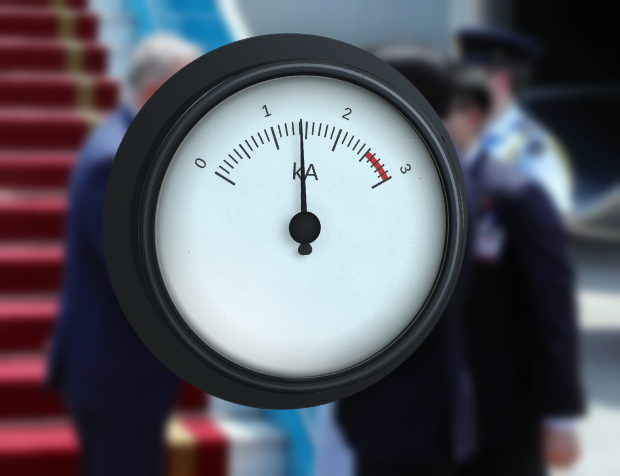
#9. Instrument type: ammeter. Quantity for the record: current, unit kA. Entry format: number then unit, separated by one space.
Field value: 1.4 kA
